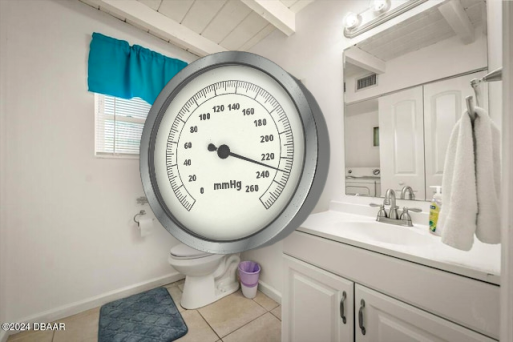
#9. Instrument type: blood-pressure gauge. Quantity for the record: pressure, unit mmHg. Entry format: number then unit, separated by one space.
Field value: 230 mmHg
